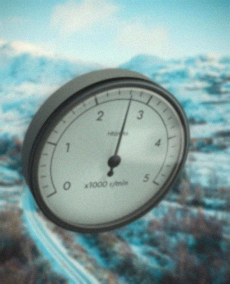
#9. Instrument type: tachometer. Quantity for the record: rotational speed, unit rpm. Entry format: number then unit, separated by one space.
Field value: 2600 rpm
